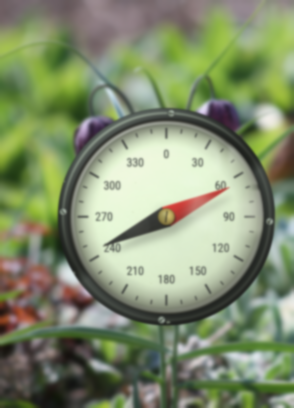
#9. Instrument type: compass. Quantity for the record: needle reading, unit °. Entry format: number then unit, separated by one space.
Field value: 65 °
